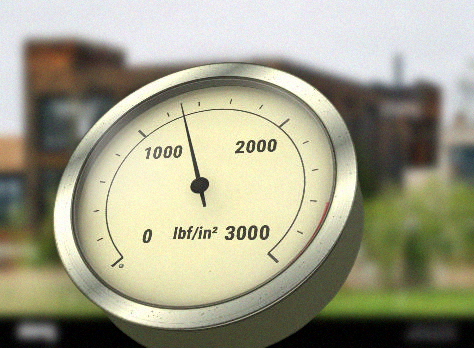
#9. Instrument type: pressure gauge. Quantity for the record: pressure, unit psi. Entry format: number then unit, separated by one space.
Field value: 1300 psi
